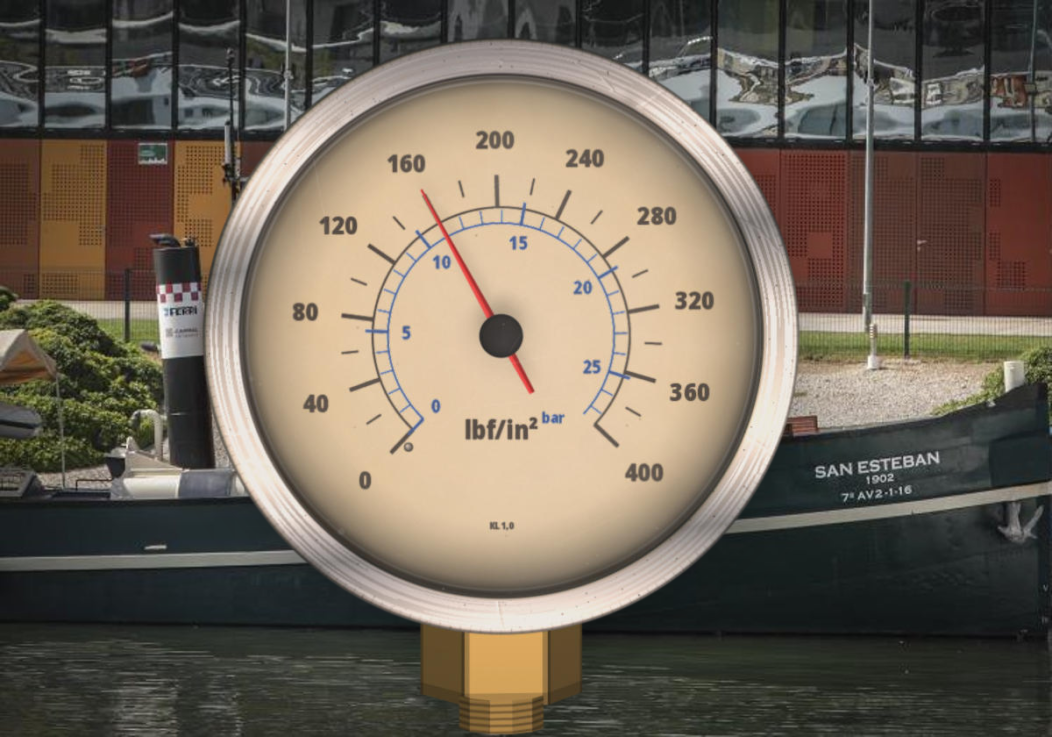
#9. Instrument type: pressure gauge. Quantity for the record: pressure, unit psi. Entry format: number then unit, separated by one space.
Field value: 160 psi
